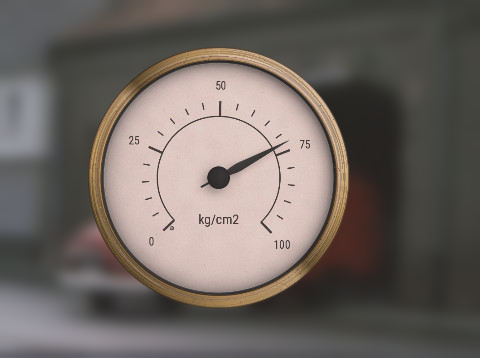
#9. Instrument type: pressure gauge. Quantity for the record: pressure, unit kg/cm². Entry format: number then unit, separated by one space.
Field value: 72.5 kg/cm²
